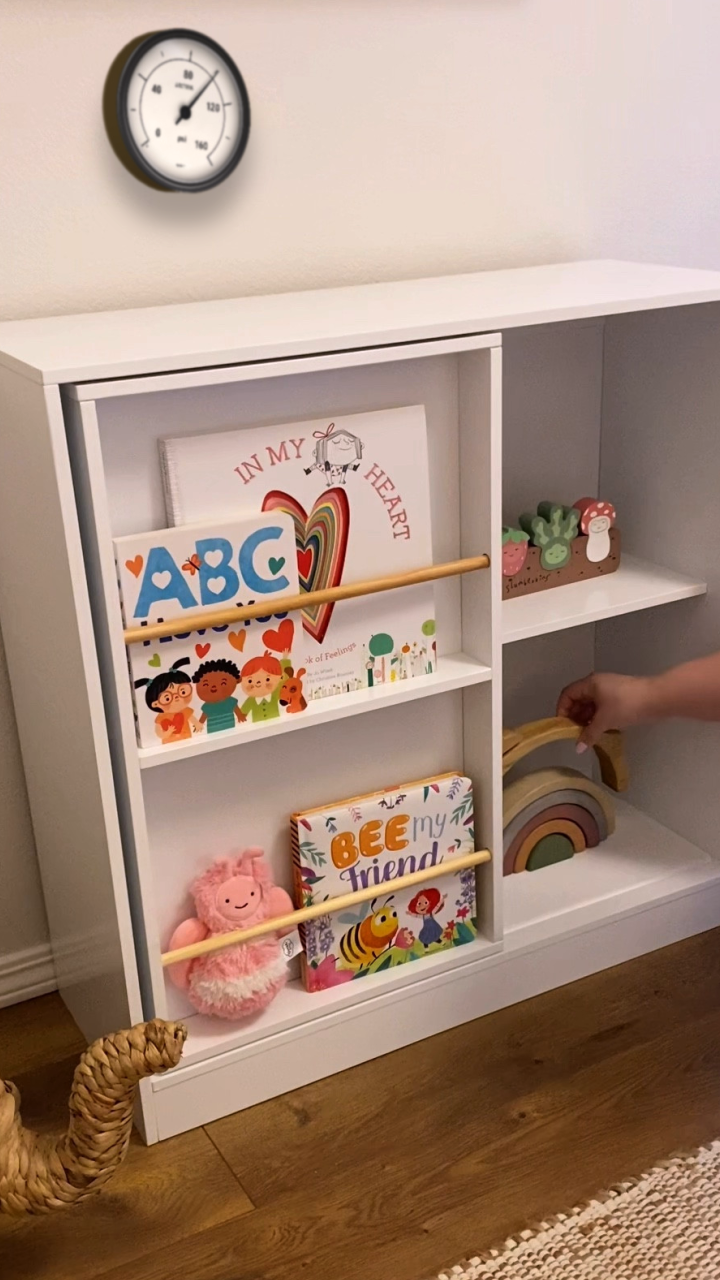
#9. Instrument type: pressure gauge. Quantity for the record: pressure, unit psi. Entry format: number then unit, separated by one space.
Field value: 100 psi
